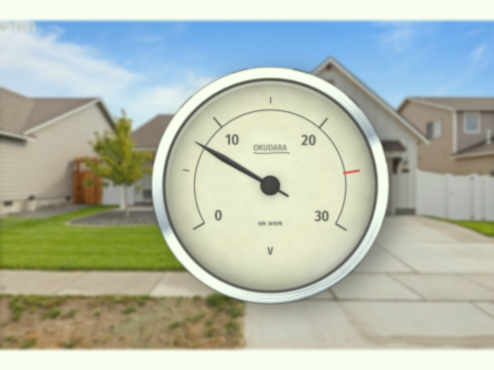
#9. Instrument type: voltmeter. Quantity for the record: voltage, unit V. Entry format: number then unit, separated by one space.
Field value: 7.5 V
